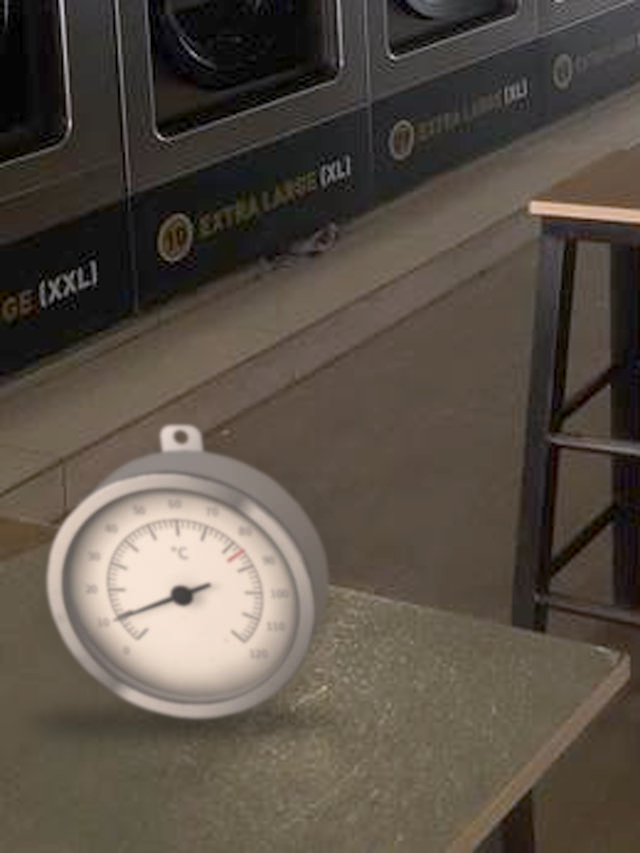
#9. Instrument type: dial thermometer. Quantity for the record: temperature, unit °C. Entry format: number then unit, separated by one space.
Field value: 10 °C
